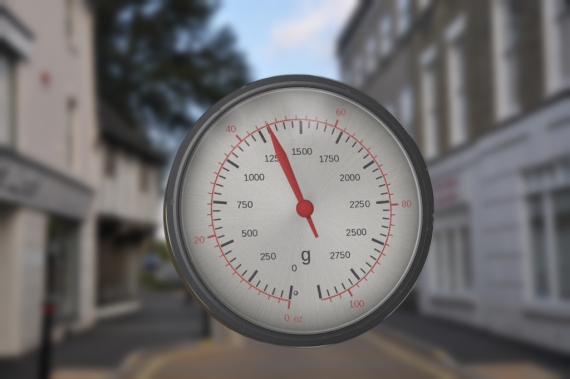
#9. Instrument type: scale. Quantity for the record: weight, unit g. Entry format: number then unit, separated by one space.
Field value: 1300 g
